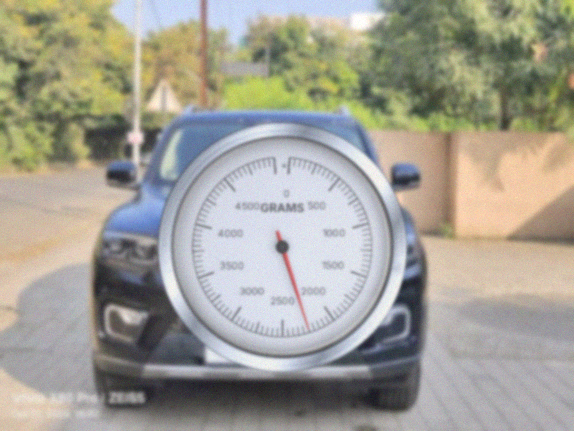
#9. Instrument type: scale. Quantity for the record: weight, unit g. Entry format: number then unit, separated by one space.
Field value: 2250 g
